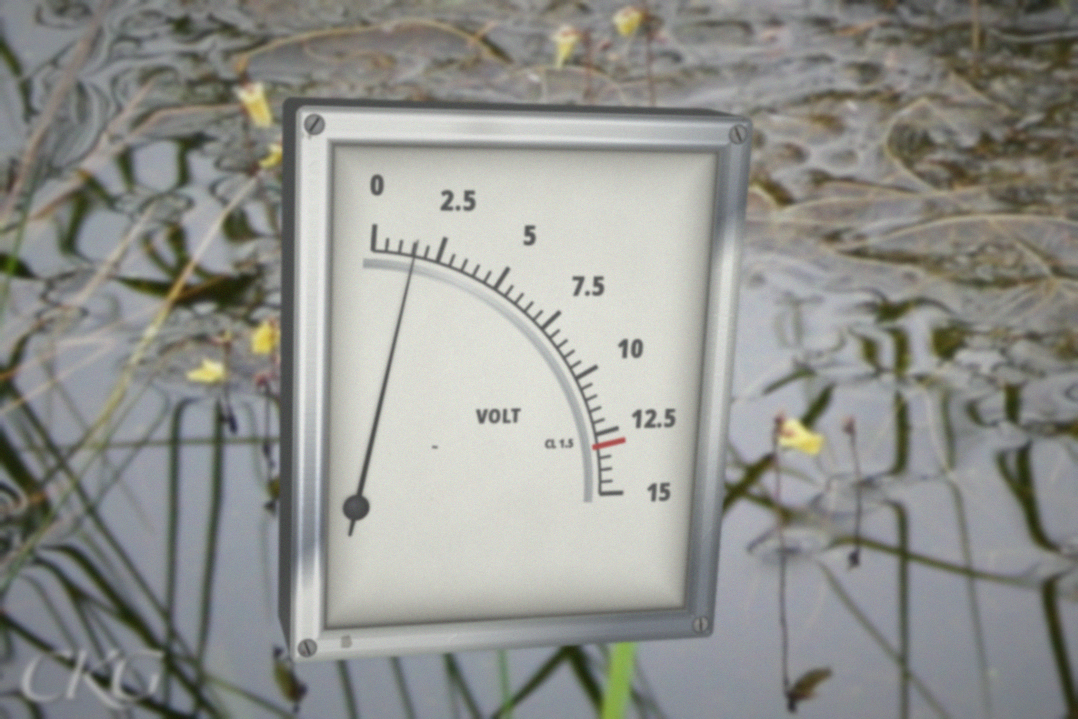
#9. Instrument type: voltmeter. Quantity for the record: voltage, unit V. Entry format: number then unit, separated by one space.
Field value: 1.5 V
